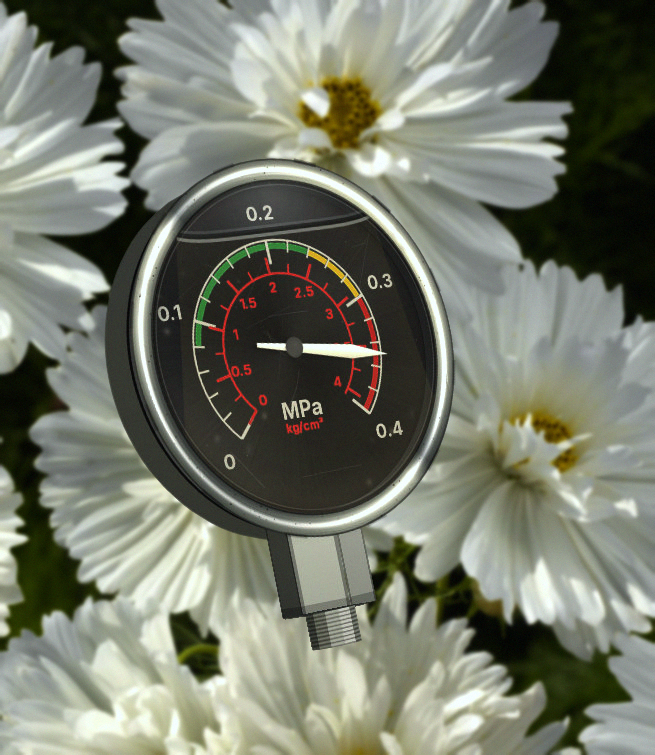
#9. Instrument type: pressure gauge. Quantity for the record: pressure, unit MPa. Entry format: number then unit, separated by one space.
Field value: 0.35 MPa
